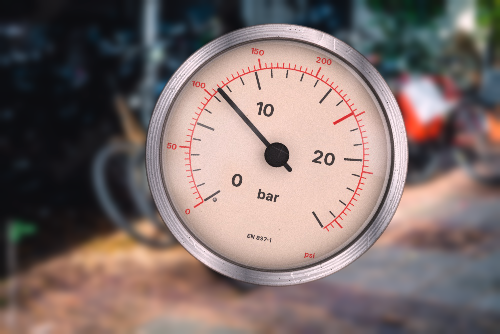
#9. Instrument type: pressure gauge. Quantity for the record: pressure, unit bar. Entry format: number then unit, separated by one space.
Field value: 7.5 bar
